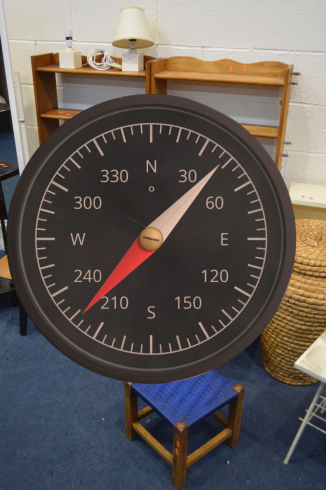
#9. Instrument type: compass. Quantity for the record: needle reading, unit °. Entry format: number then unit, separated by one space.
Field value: 222.5 °
